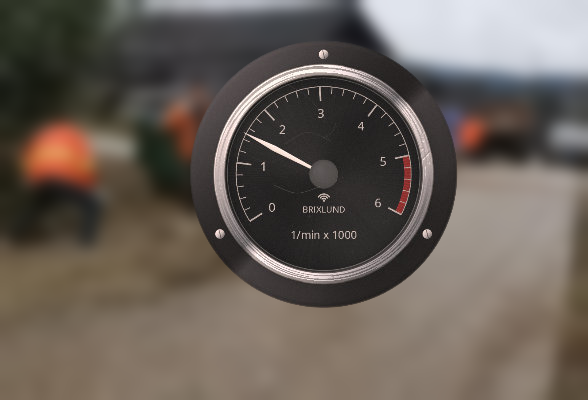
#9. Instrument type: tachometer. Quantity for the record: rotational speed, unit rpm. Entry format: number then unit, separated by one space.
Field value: 1500 rpm
